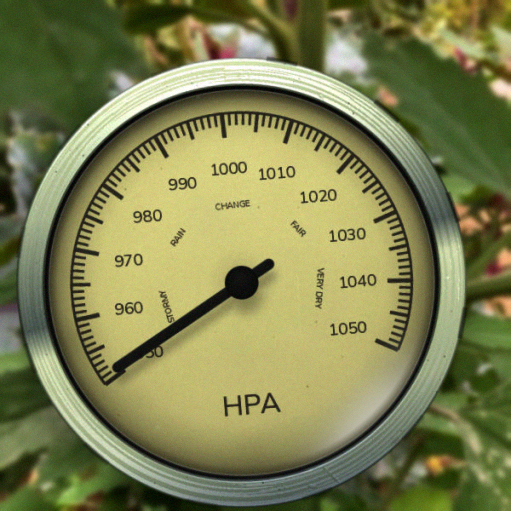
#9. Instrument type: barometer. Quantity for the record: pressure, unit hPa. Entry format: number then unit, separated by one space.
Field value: 951 hPa
